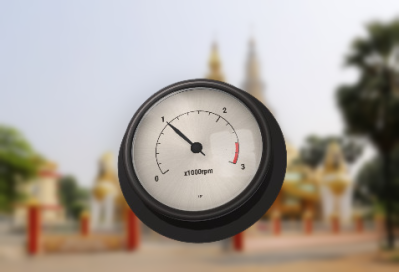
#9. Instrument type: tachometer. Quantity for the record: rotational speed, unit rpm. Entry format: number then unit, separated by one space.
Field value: 1000 rpm
